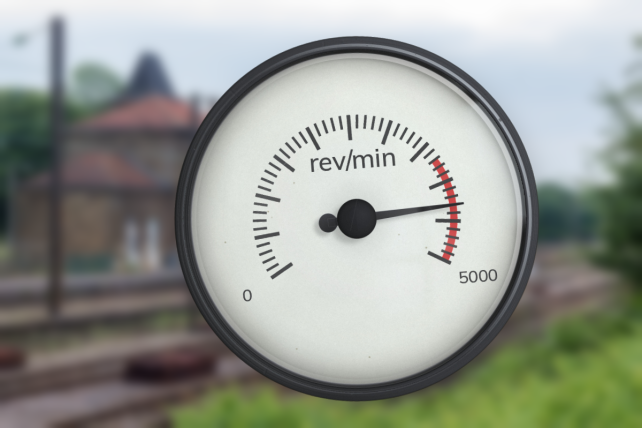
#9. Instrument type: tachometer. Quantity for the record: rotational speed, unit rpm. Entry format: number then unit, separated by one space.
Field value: 4300 rpm
